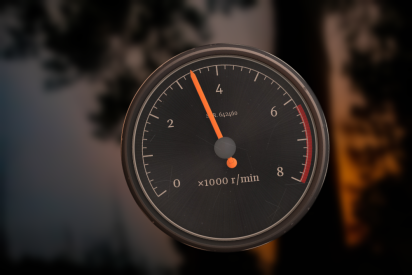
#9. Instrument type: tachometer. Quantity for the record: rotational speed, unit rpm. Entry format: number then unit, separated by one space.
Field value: 3400 rpm
